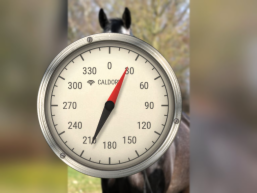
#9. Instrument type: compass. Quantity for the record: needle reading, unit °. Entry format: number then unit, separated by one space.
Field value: 25 °
